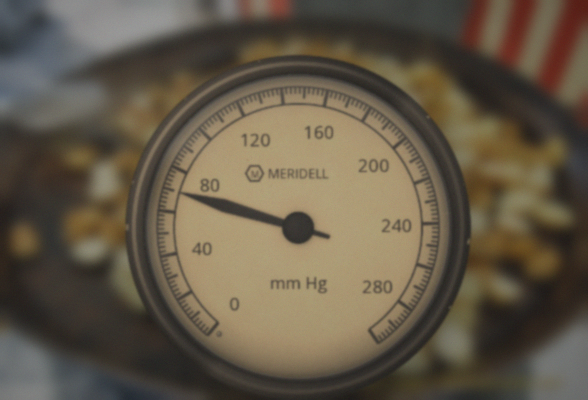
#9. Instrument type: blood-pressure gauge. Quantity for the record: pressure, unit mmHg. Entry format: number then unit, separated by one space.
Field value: 70 mmHg
